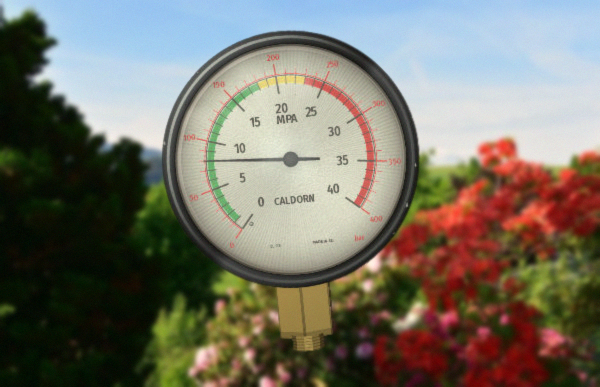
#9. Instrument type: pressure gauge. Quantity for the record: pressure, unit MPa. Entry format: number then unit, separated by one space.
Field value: 8 MPa
